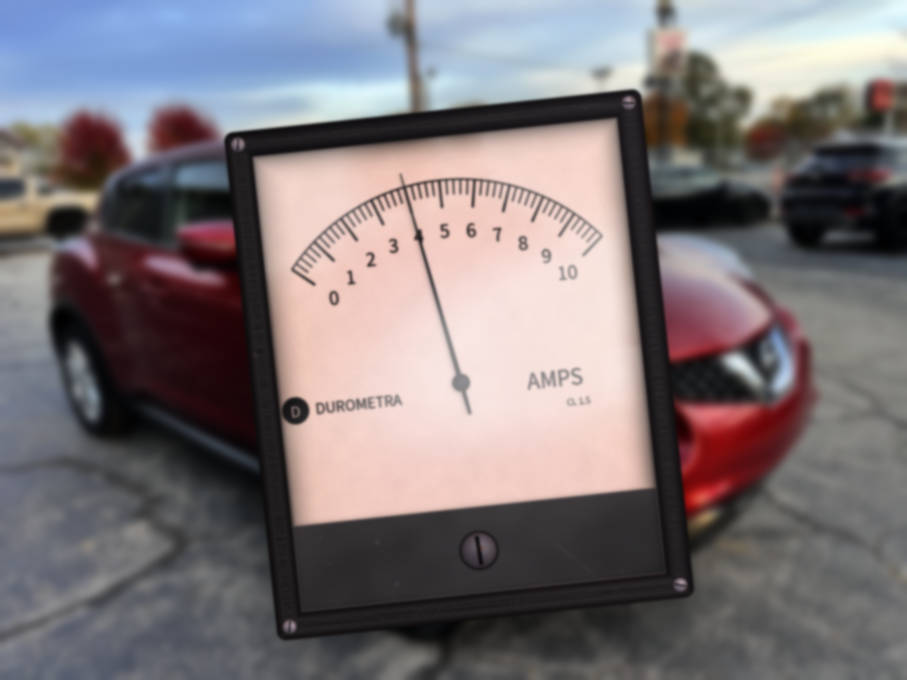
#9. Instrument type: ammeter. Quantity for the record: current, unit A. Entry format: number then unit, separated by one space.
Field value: 4 A
